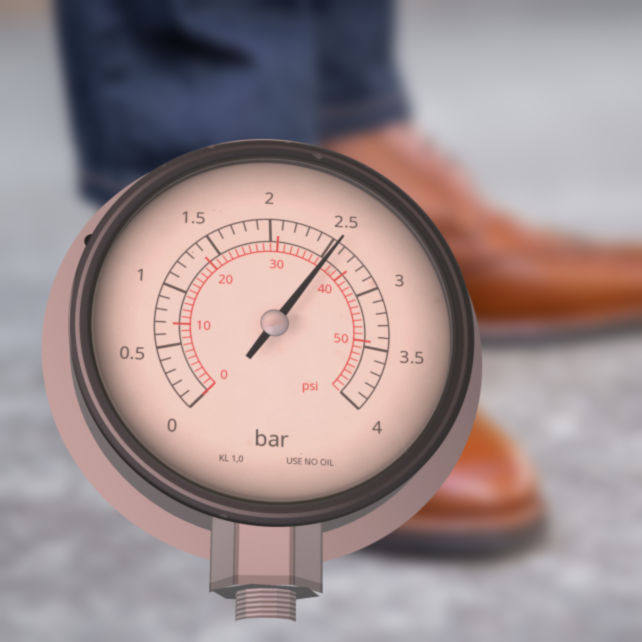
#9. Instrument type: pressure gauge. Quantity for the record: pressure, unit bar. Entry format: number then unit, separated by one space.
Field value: 2.55 bar
